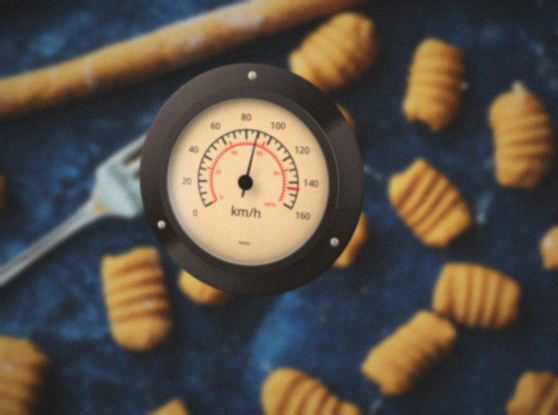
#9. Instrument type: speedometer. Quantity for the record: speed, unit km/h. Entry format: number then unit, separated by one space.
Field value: 90 km/h
